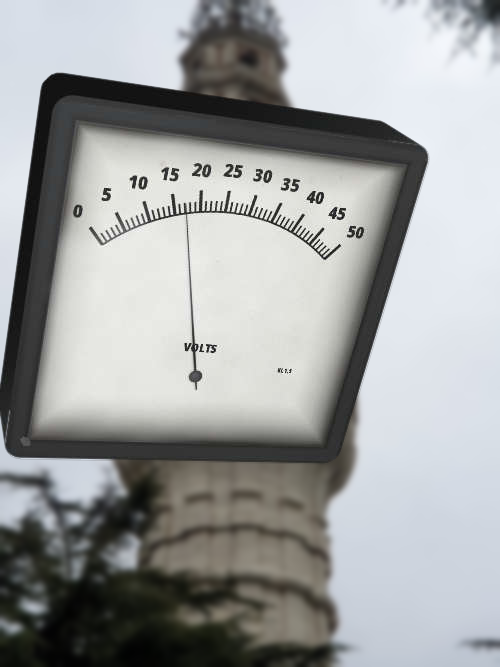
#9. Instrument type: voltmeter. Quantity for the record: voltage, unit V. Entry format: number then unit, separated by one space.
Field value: 17 V
